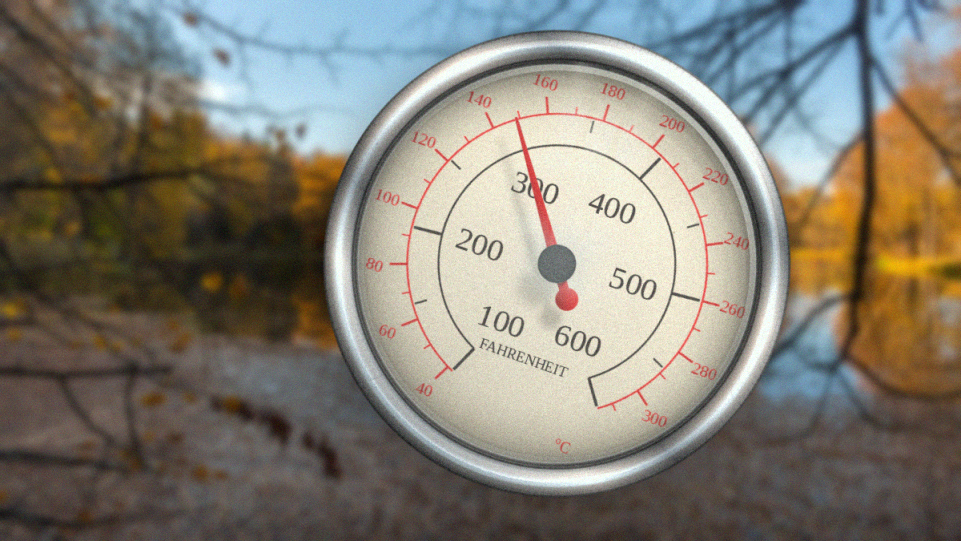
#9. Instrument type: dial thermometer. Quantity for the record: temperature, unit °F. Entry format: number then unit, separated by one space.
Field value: 300 °F
